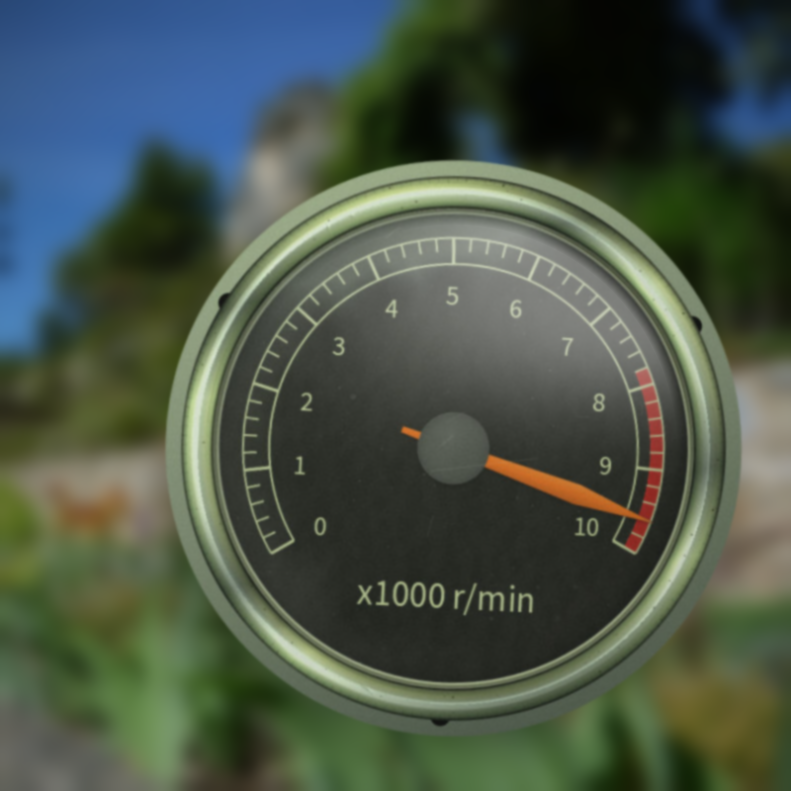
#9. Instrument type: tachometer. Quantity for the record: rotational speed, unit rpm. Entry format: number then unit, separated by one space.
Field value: 9600 rpm
